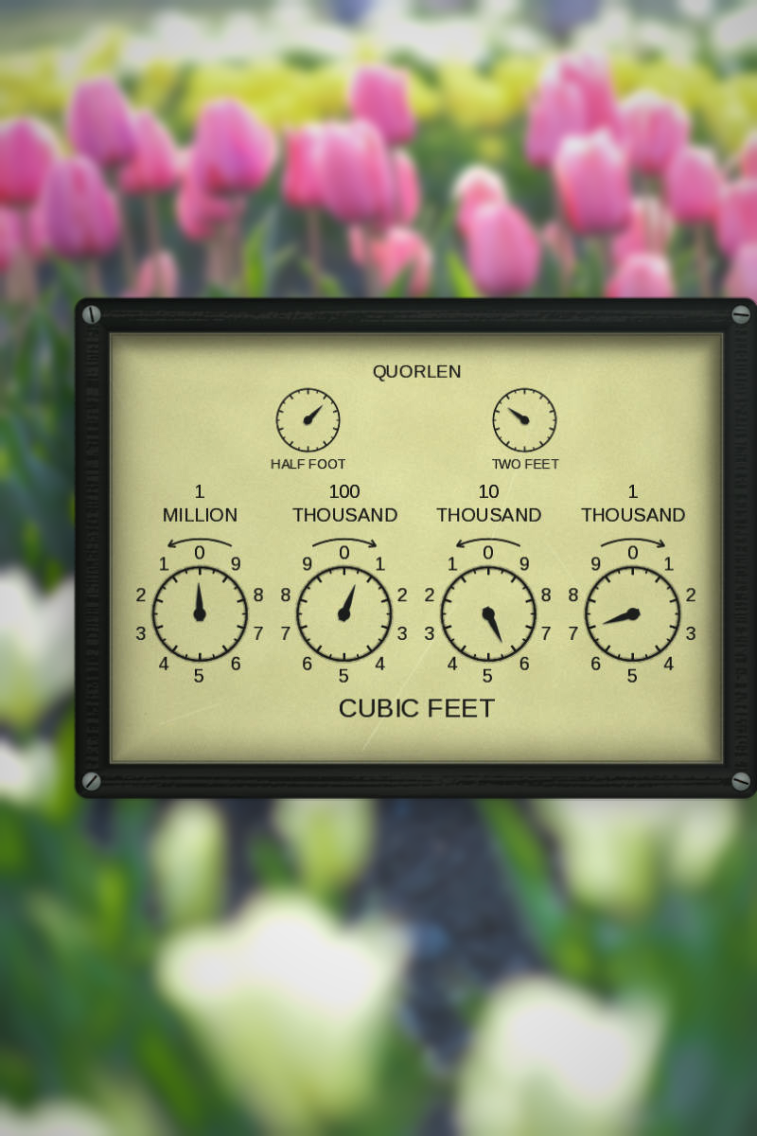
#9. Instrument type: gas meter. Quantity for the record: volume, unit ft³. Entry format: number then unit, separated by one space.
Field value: 5700 ft³
